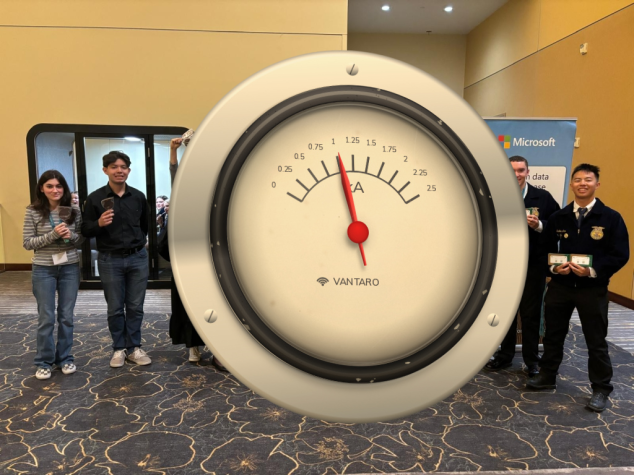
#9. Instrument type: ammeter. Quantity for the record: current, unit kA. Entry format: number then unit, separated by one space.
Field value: 1 kA
